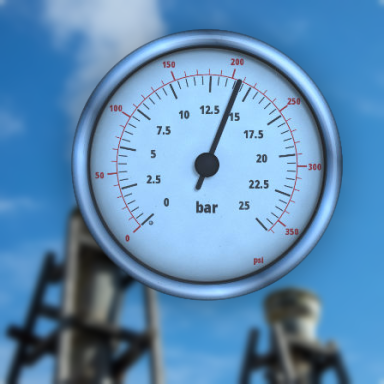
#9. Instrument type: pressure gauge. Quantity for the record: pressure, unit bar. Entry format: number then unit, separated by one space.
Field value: 14.25 bar
